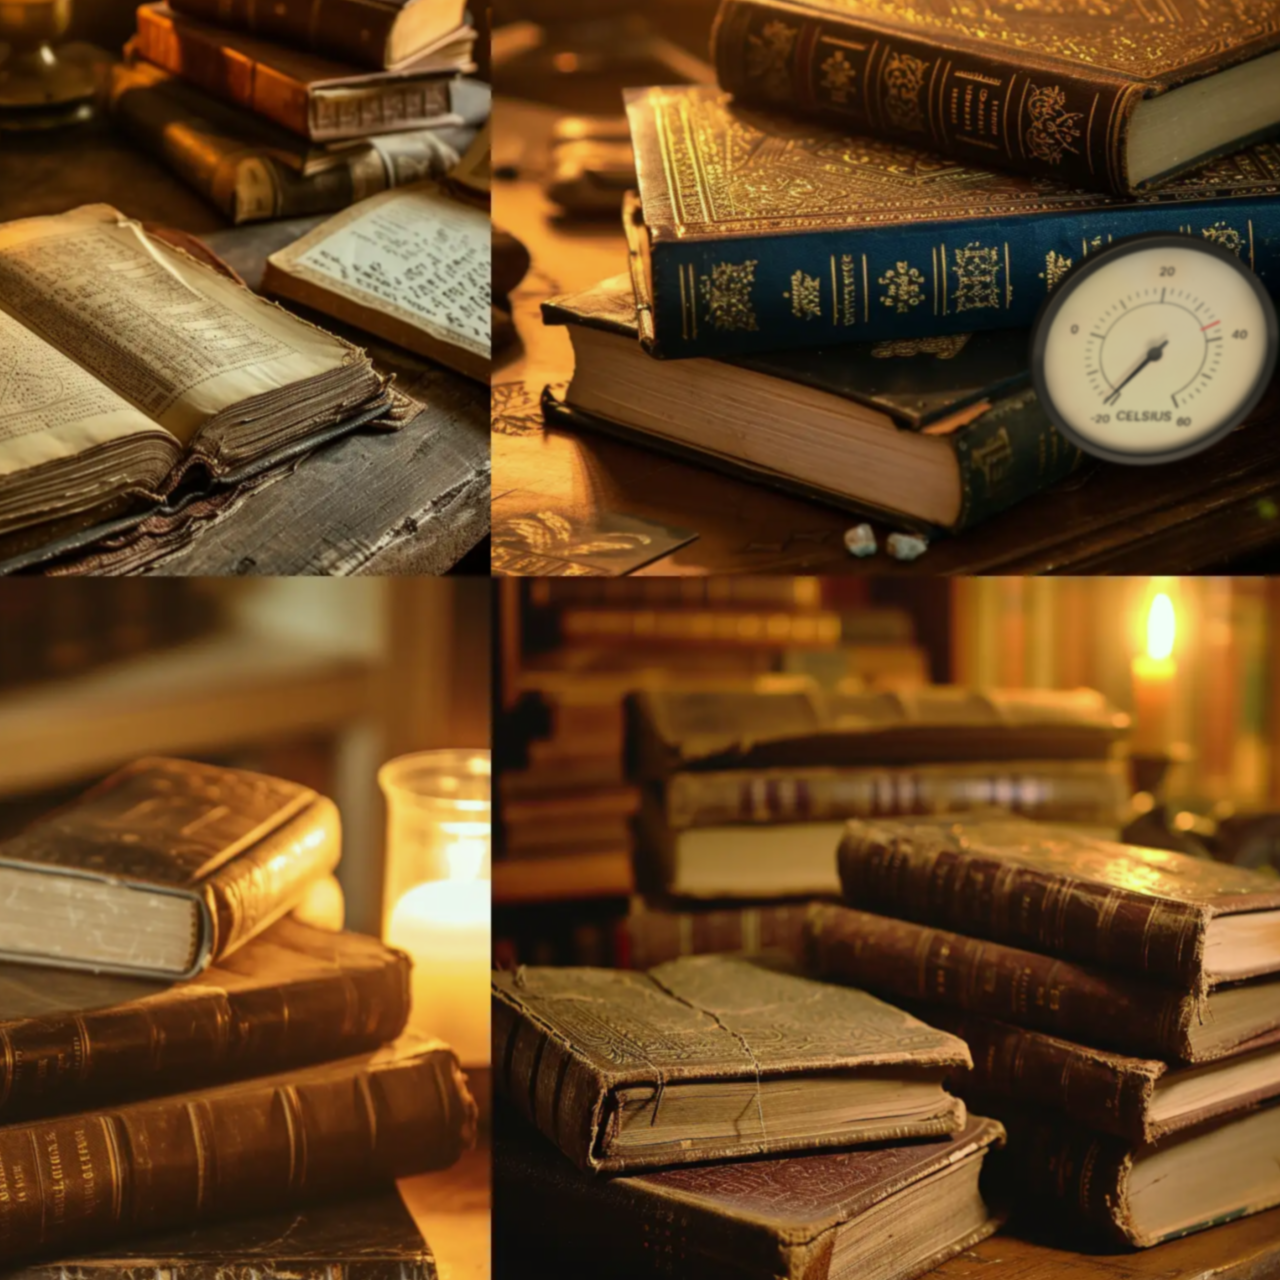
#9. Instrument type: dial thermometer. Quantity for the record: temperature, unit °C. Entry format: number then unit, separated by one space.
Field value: -18 °C
